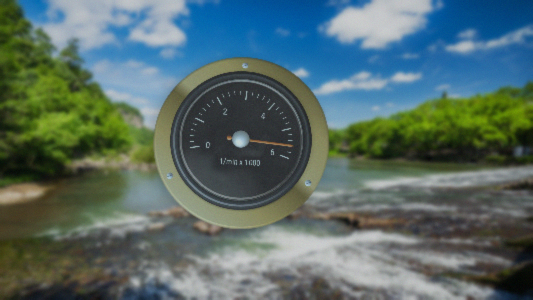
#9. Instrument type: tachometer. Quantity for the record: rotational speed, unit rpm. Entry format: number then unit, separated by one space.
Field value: 5600 rpm
